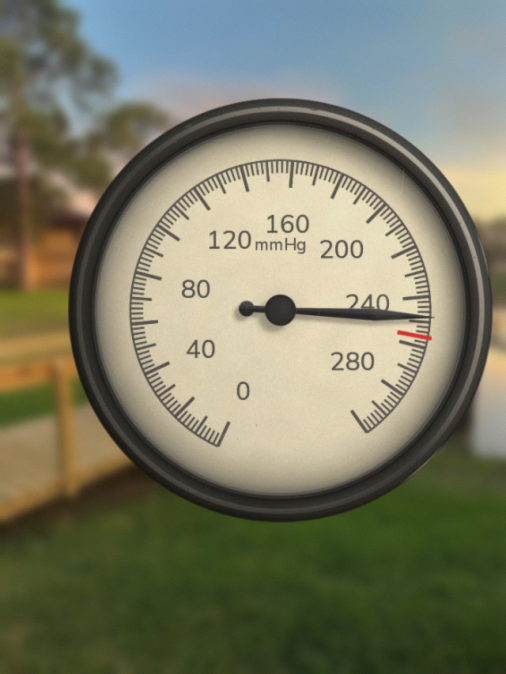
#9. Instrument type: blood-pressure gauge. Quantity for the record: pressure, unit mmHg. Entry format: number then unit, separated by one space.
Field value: 248 mmHg
